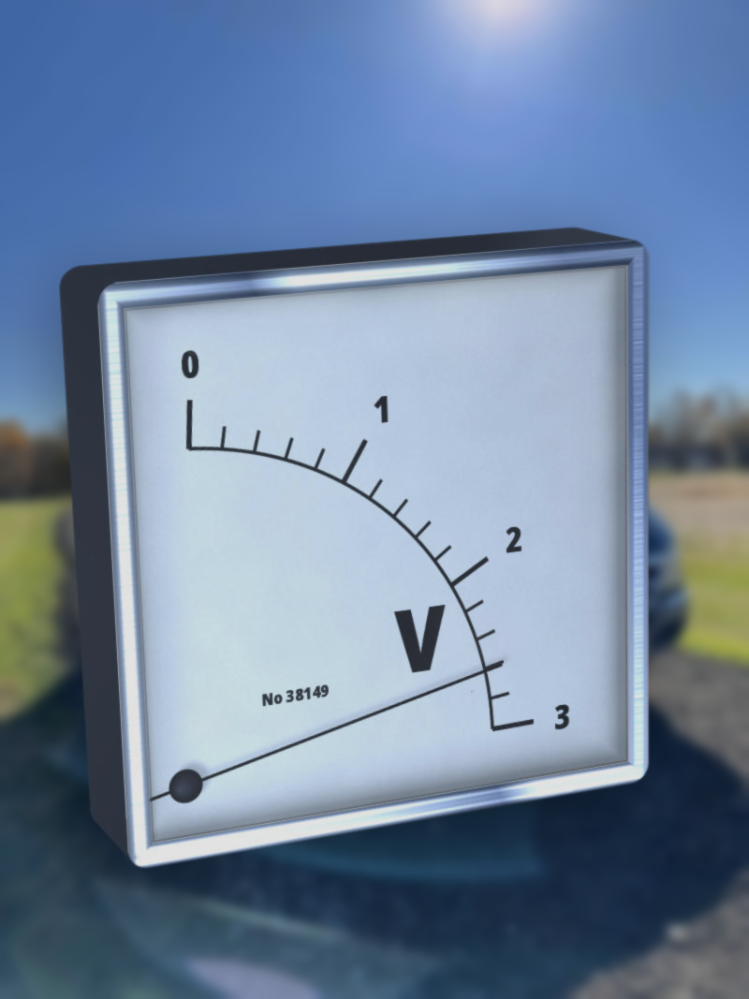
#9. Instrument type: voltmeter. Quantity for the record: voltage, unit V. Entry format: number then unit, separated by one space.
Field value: 2.6 V
